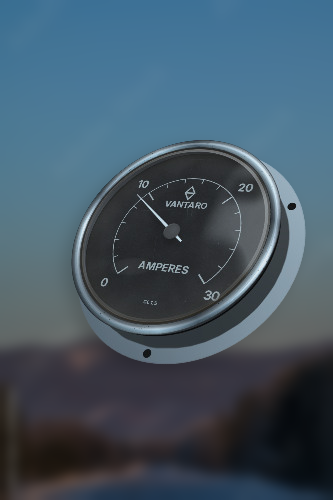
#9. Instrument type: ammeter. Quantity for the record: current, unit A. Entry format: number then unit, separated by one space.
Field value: 9 A
